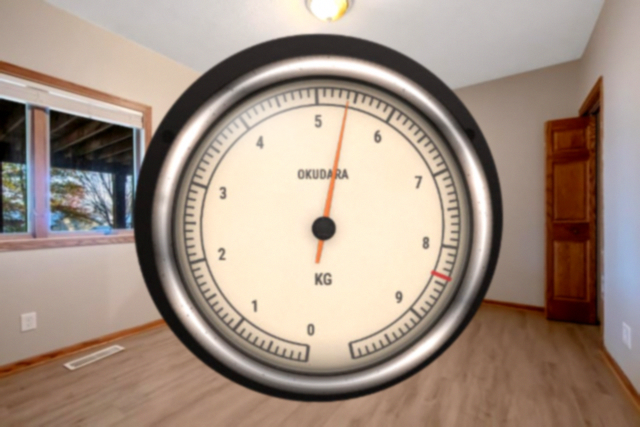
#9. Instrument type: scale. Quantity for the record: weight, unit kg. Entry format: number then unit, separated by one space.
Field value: 5.4 kg
